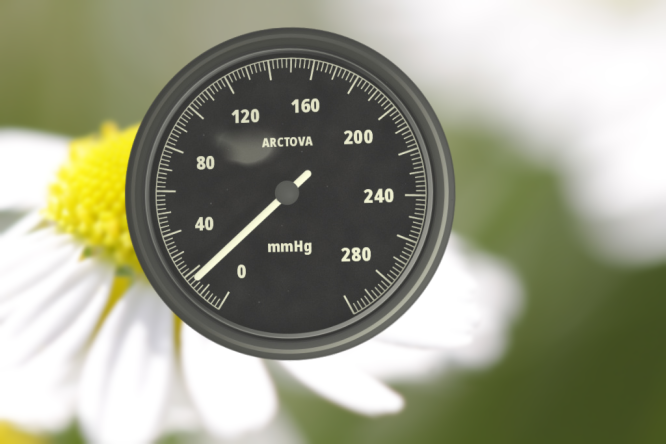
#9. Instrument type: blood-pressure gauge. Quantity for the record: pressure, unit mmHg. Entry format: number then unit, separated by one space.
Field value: 16 mmHg
